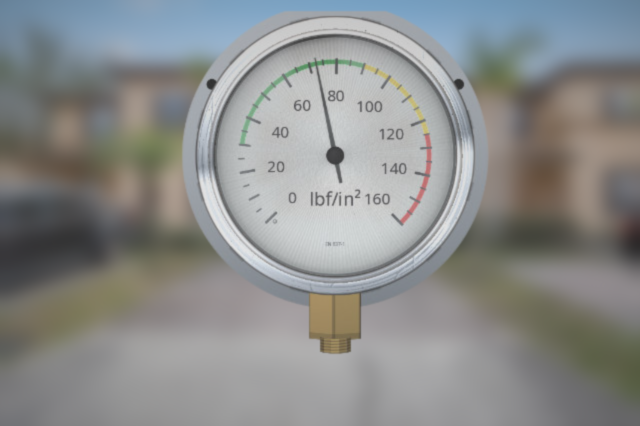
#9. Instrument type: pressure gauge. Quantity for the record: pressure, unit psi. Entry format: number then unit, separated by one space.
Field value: 72.5 psi
